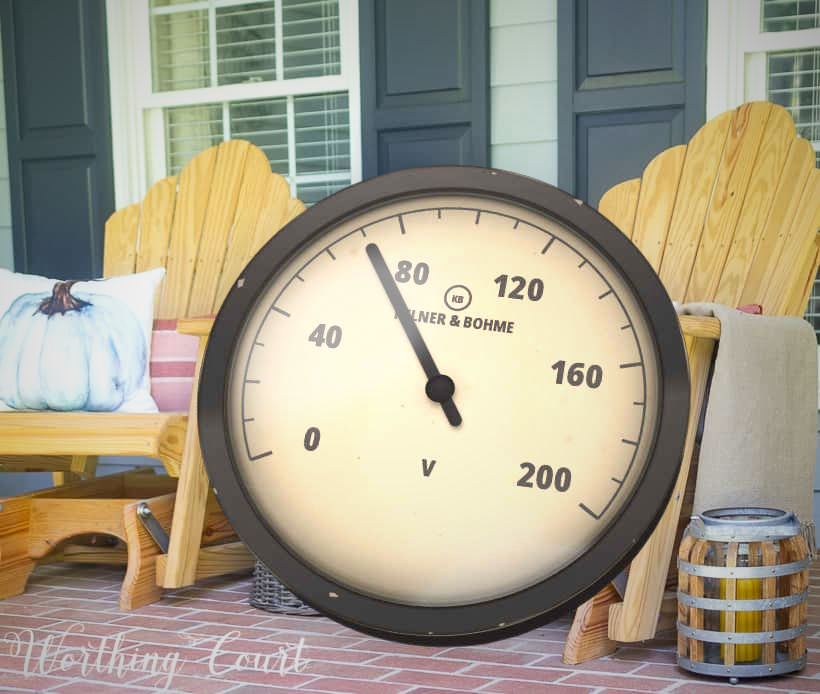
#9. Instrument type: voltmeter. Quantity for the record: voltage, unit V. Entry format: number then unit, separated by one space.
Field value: 70 V
